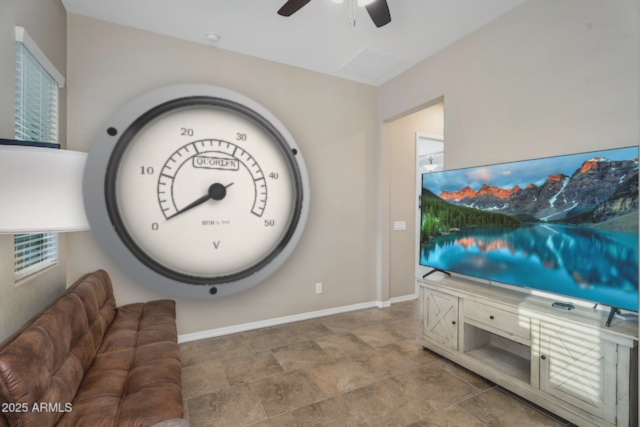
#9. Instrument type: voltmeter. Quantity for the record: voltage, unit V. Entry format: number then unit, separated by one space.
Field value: 0 V
